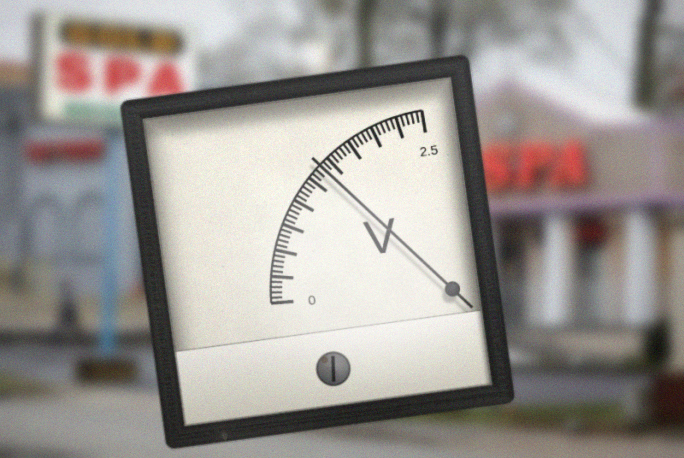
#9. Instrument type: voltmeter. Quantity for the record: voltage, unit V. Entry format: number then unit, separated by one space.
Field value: 1.4 V
